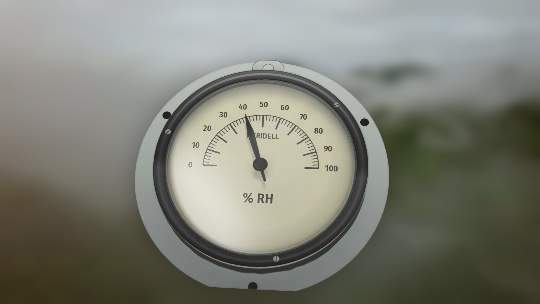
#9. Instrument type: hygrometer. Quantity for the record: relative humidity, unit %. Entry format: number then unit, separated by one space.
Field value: 40 %
